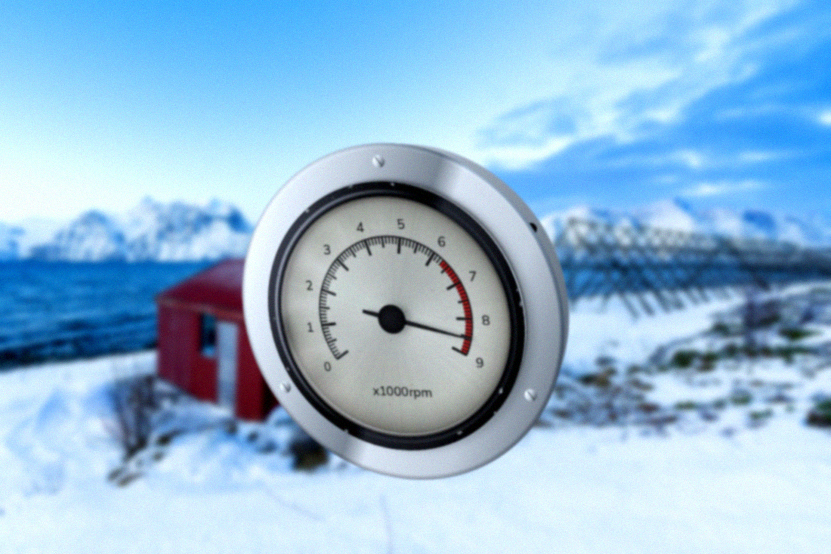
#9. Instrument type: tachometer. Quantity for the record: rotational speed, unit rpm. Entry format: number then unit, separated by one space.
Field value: 8500 rpm
